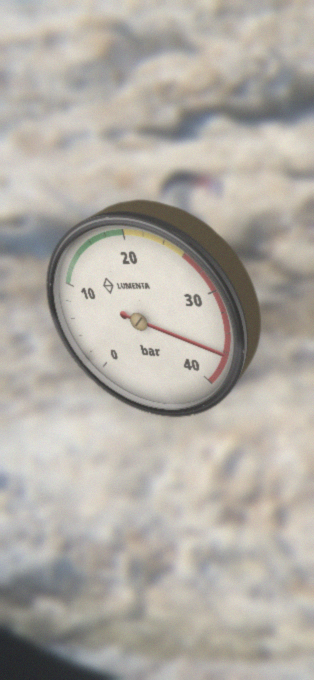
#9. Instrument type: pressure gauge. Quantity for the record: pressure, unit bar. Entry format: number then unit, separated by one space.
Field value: 36 bar
